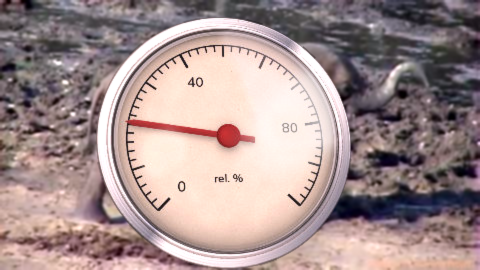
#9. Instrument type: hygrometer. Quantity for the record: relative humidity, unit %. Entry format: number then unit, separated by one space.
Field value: 20 %
